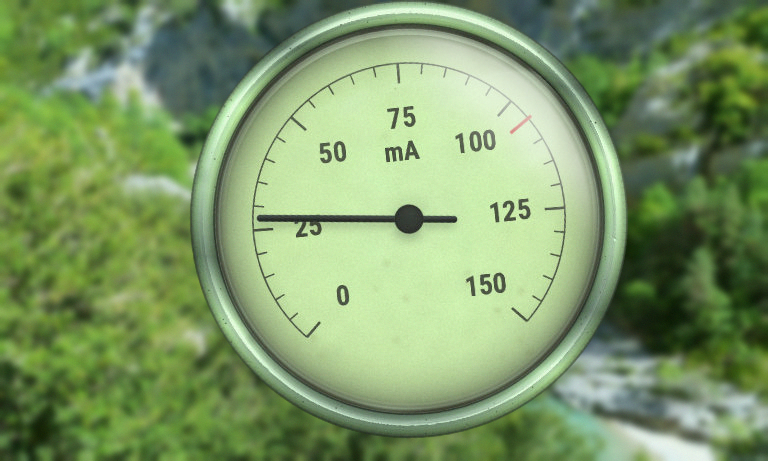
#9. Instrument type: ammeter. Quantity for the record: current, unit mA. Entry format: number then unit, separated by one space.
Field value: 27.5 mA
